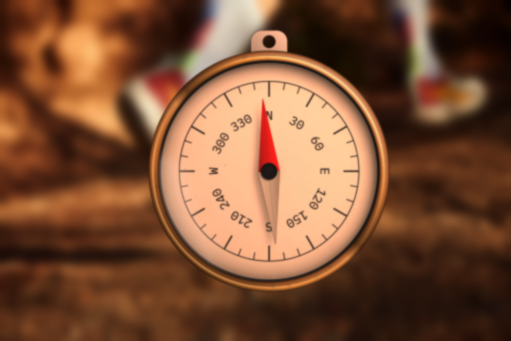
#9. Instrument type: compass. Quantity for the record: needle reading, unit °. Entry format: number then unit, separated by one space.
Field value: 355 °
